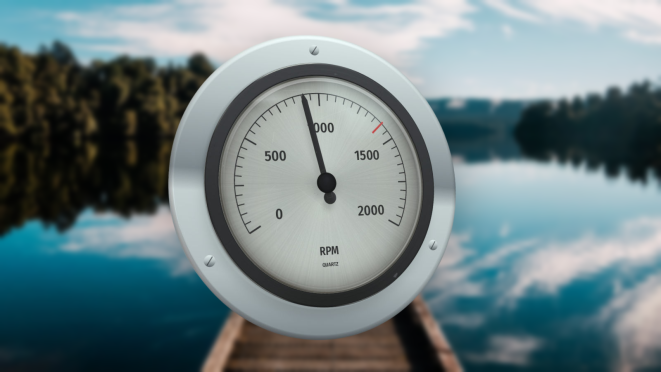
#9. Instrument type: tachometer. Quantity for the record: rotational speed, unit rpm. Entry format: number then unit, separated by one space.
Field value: 900 rpm
